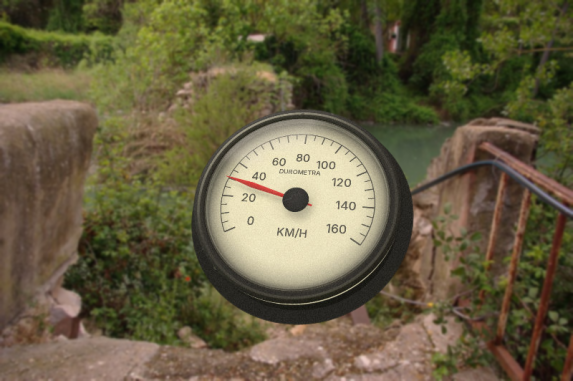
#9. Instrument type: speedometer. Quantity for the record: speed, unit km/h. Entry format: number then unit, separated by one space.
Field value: 30 km/h
